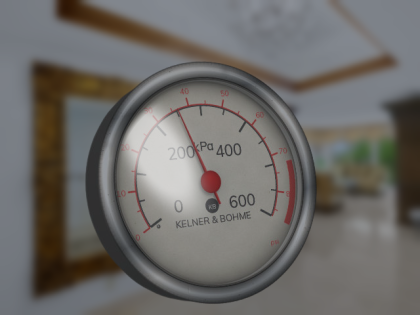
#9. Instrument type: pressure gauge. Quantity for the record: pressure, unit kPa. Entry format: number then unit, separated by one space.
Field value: 250 kPa
